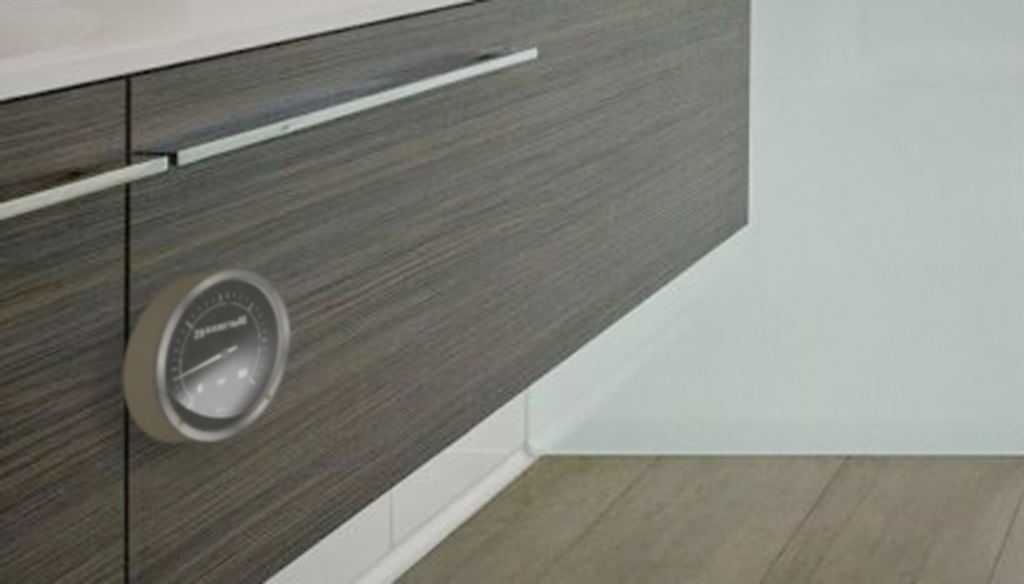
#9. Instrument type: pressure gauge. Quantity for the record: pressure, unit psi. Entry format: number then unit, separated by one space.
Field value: 8 psi
